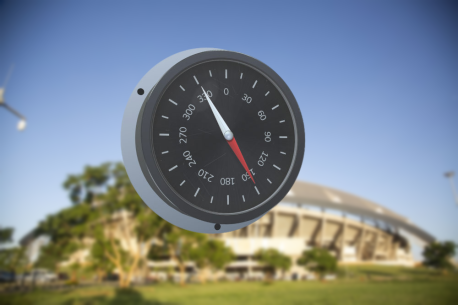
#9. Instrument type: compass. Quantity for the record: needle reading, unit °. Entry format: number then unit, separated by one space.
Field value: 150 °
